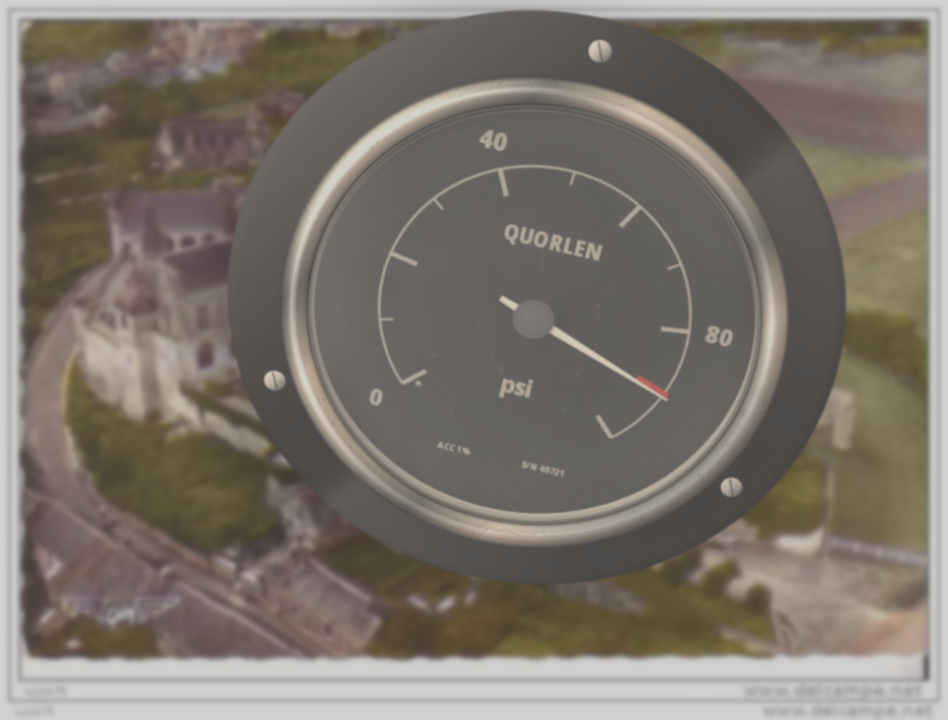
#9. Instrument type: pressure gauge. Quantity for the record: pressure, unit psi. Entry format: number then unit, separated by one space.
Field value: 90 psi
